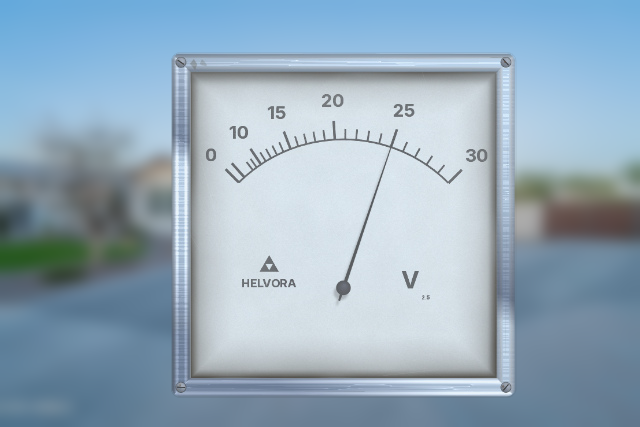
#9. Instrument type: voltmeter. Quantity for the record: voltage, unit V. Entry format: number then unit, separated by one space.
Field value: 25 V
